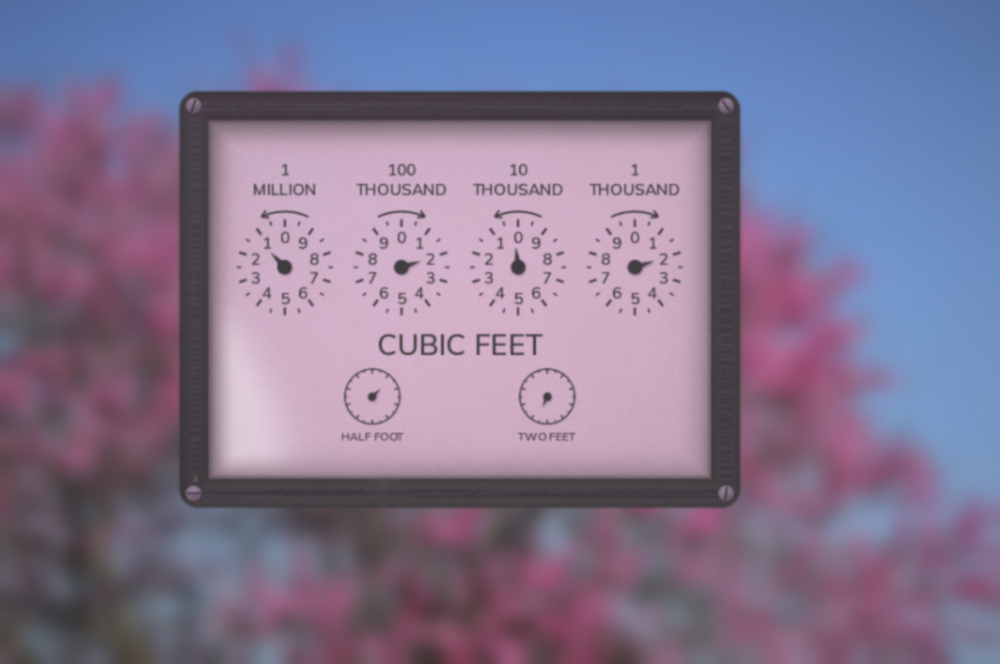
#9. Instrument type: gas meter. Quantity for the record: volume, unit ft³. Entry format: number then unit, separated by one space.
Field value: 120200 ft³
